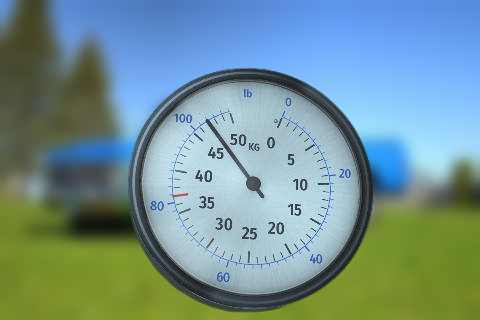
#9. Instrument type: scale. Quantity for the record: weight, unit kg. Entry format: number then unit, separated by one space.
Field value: 47 kg
